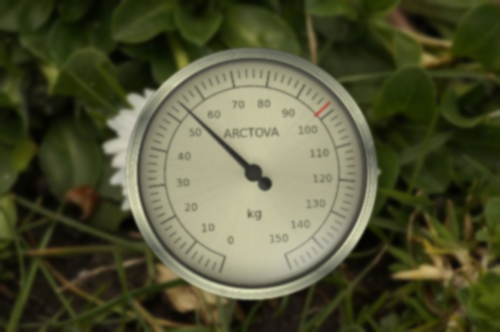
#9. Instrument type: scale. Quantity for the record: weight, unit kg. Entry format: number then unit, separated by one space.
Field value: 54 kg
